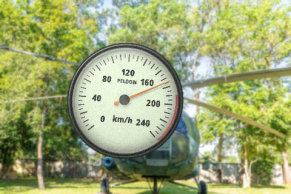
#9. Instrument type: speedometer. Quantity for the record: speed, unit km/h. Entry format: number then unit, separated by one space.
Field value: 175 km/h
